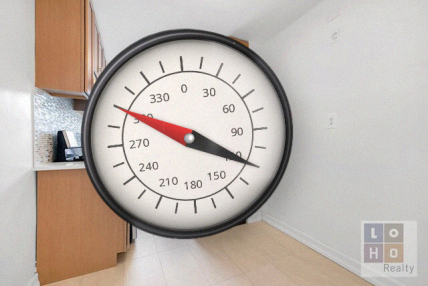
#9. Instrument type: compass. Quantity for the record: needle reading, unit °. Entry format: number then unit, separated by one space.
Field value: 300 °
